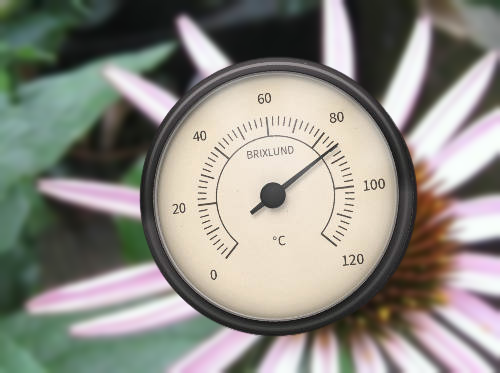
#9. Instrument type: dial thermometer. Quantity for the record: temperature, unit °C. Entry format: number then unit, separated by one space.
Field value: 86 °C
